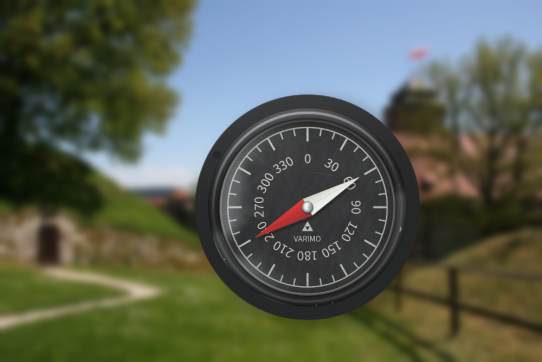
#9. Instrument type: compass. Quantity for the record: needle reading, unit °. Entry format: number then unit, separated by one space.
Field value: 240 °
